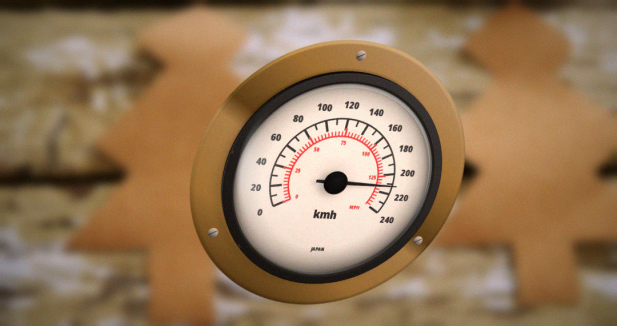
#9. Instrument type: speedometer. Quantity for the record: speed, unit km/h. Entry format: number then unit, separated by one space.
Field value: 210 km/h
